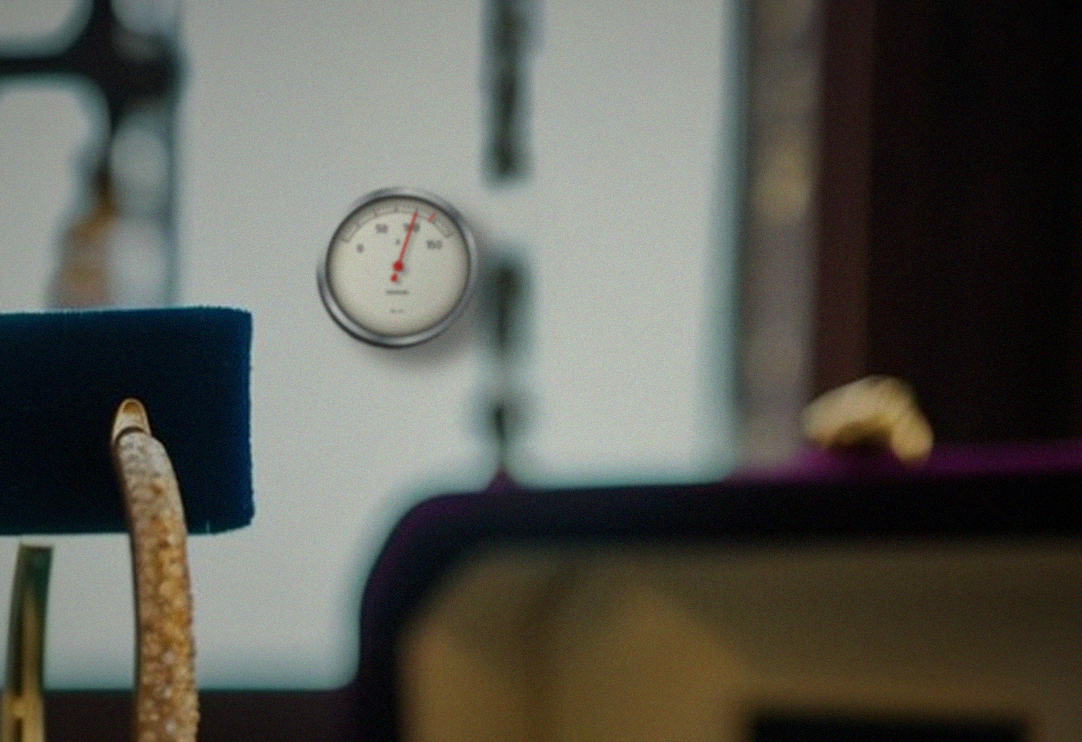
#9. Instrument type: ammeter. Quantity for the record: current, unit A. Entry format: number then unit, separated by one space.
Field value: 100 A
